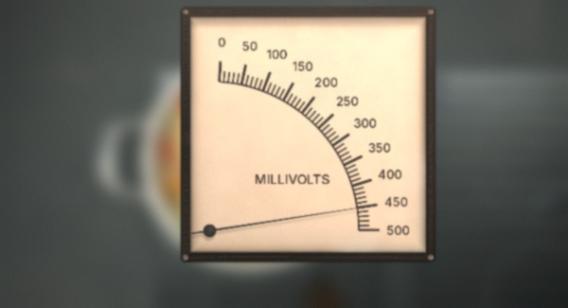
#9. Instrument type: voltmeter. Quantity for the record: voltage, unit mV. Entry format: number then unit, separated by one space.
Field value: 450 mV
